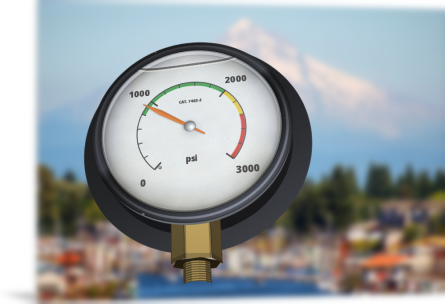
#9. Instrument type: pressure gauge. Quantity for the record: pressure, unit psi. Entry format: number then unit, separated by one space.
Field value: 900 psi
